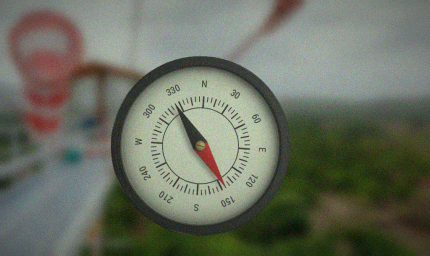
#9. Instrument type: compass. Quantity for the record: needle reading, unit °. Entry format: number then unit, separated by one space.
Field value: 145 °
